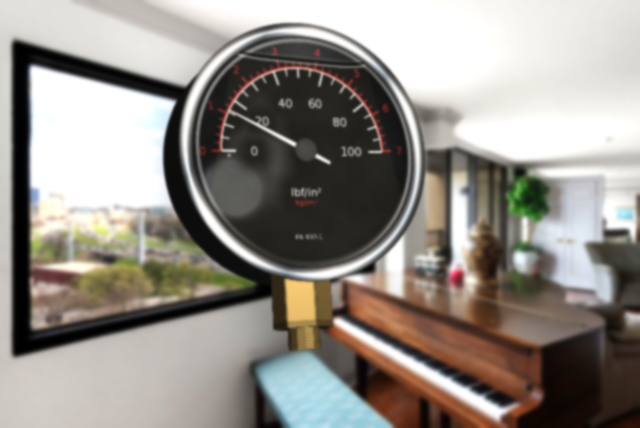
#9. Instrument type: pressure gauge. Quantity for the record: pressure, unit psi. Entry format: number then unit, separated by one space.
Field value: 15 psi
